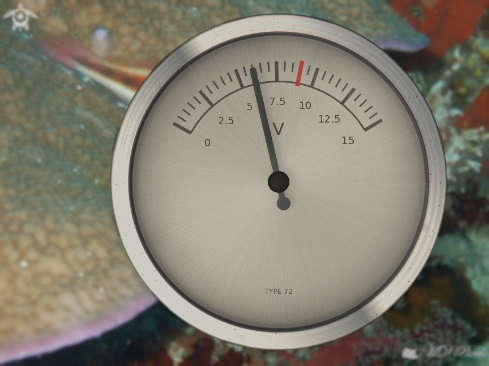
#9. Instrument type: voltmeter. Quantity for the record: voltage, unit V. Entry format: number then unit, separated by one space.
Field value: 6 V
